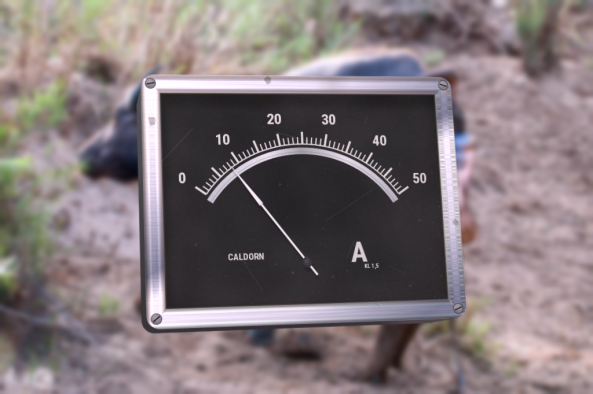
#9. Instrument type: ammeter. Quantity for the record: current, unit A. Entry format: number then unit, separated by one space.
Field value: 8 A
